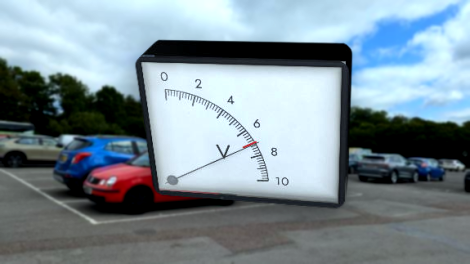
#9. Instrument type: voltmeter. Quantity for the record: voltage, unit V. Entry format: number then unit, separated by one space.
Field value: 7 V
